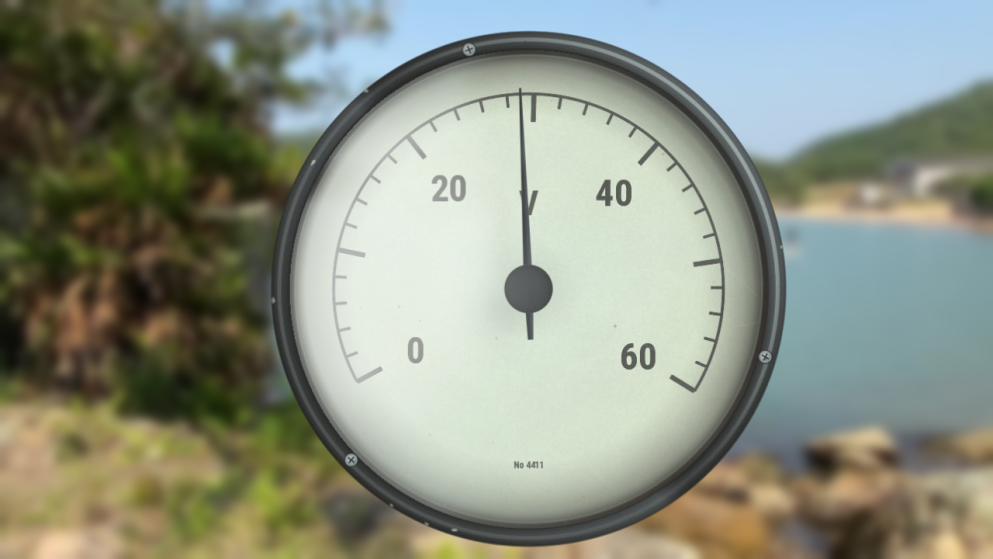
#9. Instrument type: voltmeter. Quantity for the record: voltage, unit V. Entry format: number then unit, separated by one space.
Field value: 29 V
